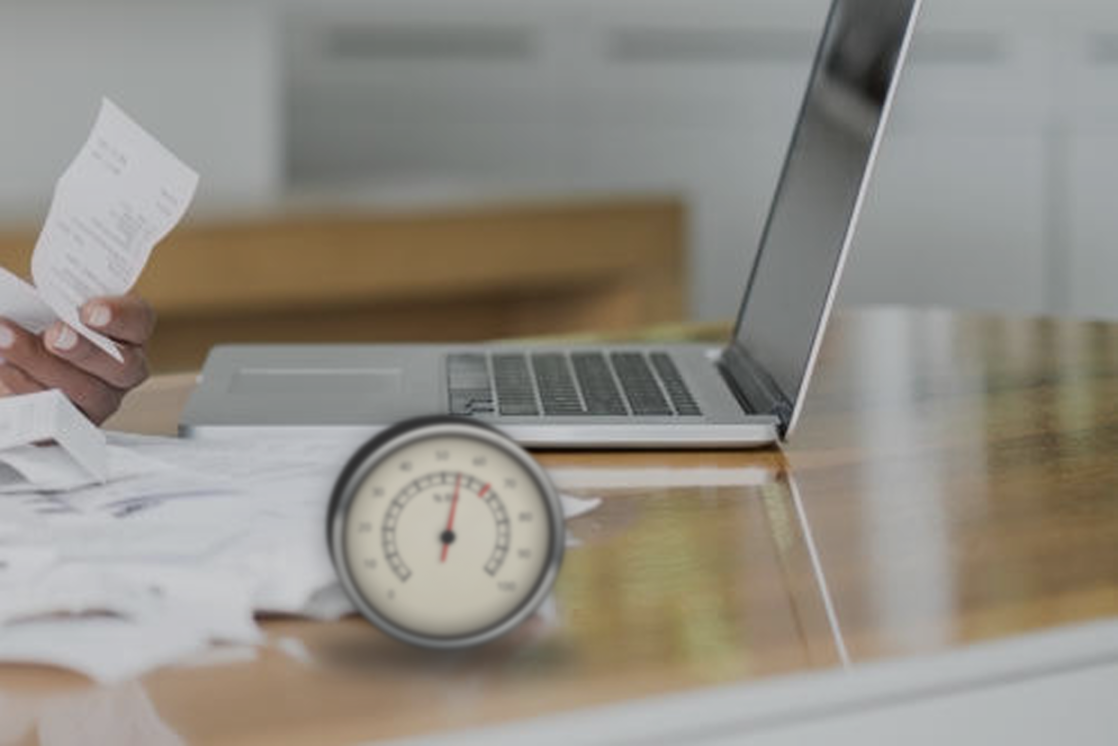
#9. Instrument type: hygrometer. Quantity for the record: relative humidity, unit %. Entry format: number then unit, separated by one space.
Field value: 55 %
